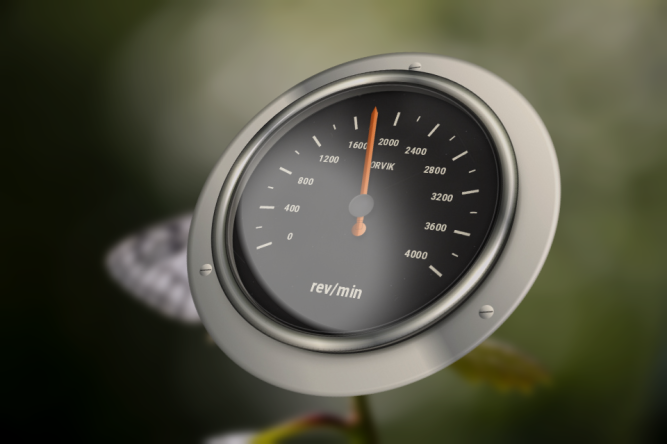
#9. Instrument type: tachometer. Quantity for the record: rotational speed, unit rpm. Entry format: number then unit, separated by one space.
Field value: 1800 rpm
